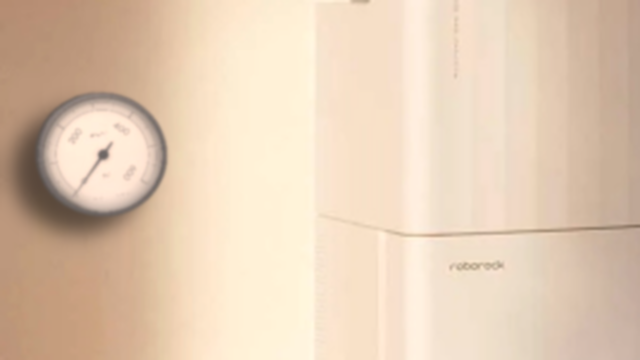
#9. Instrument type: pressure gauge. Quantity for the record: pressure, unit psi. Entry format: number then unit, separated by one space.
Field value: 0 psi
